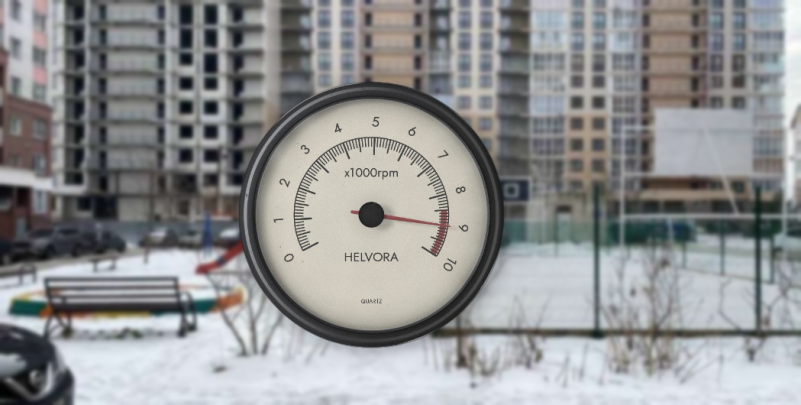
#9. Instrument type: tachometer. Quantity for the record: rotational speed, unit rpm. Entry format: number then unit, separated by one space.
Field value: 9000 rpm
